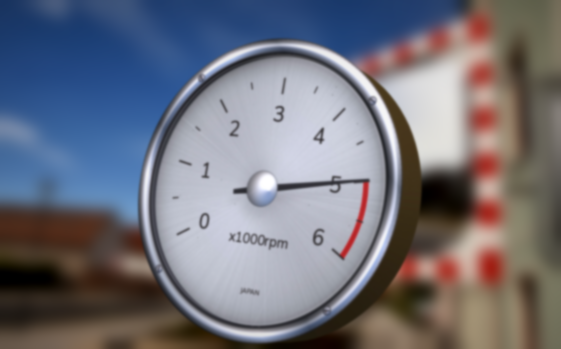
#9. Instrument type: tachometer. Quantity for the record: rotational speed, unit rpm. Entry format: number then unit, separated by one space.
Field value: 5000 rpm
